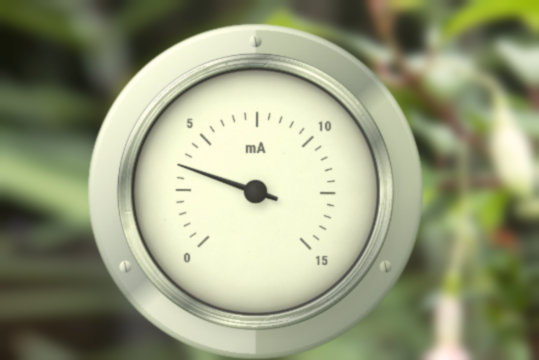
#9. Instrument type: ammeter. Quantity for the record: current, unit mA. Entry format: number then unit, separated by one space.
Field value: 3.5 mA
